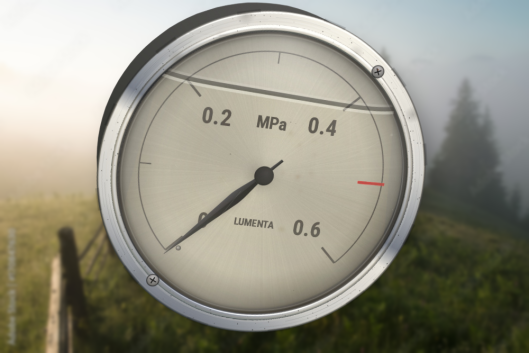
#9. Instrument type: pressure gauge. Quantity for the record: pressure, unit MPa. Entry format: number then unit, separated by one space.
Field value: 0 MPa
